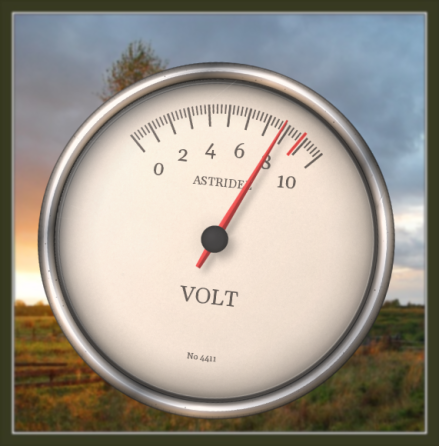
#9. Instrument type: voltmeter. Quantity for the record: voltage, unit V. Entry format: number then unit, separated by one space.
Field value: 7.8 V
